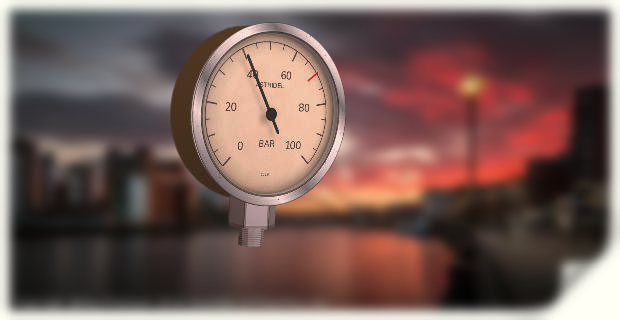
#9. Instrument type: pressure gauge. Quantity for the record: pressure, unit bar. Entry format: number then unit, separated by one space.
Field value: 40 bar
